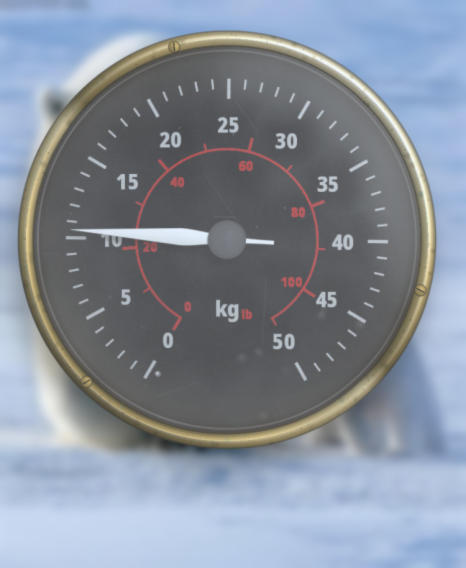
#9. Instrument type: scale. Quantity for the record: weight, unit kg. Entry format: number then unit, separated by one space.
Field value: 10.5 kg
